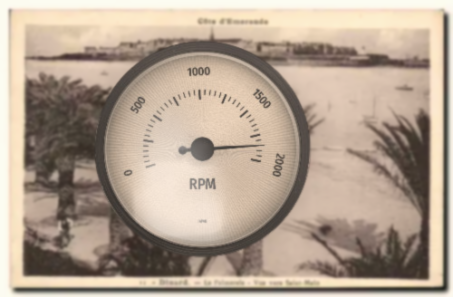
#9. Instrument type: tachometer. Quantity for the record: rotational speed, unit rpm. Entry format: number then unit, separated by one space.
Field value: 1850 rpm
